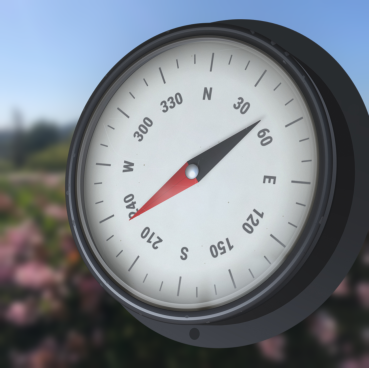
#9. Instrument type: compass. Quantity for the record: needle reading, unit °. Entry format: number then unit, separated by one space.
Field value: 230 °
